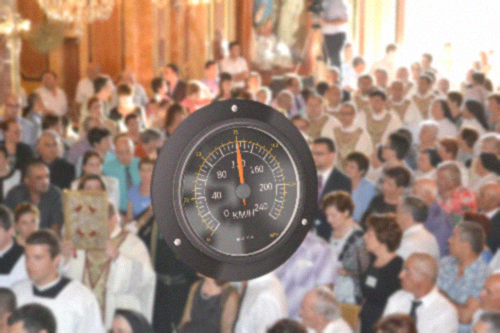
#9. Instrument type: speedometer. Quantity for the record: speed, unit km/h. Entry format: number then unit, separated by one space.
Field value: 120 km/h
